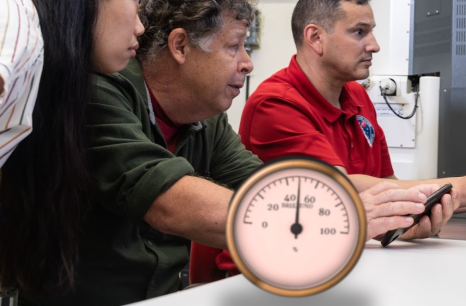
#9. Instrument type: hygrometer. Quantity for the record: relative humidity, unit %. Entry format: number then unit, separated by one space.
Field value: 48 %
